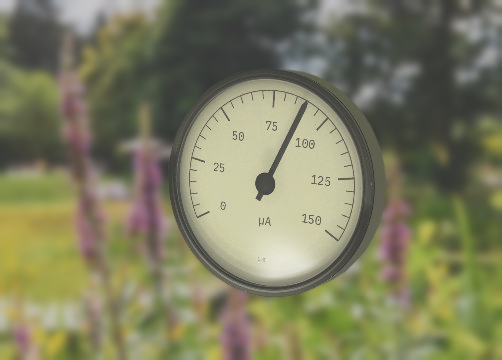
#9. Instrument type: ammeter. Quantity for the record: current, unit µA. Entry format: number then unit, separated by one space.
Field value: 90 µA
